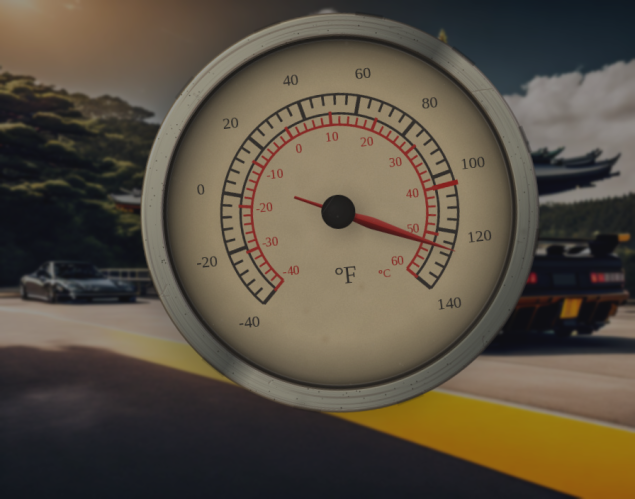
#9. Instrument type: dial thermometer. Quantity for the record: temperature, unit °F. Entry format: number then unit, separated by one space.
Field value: 126 °F
